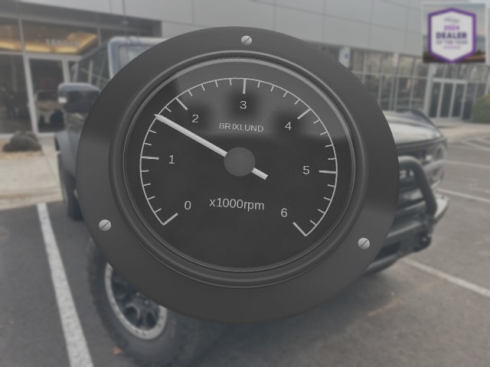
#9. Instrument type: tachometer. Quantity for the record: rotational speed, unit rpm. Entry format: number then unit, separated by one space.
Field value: 1600 rpm
